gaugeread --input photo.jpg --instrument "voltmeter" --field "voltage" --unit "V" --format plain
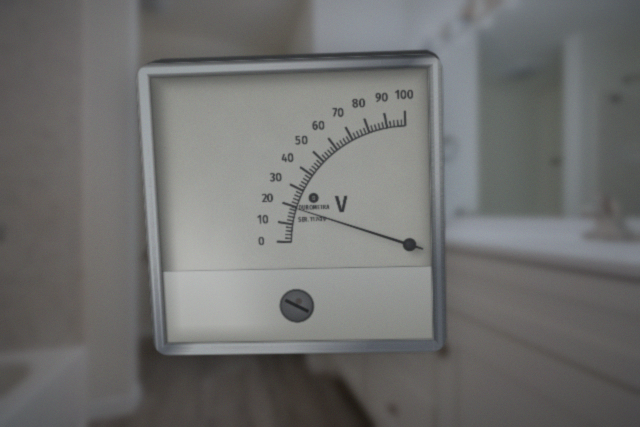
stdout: 20 V
